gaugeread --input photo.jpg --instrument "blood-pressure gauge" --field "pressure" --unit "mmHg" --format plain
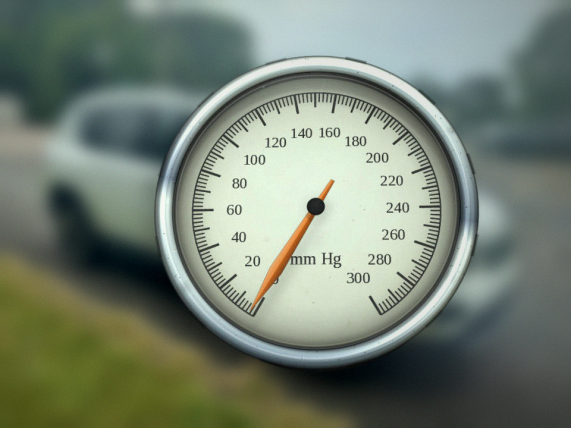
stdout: 2 mmHg
